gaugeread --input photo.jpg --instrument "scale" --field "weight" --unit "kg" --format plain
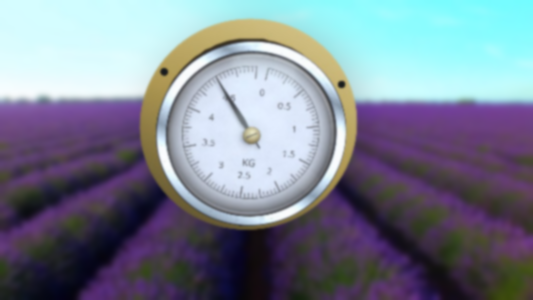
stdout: 4.5 kg
